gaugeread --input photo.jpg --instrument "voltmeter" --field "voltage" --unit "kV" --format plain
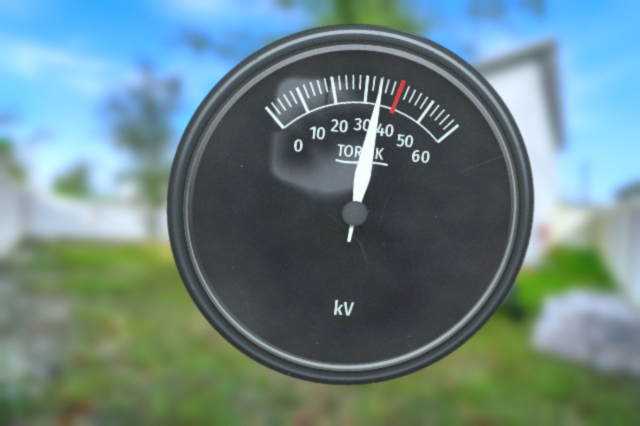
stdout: 34 kV
